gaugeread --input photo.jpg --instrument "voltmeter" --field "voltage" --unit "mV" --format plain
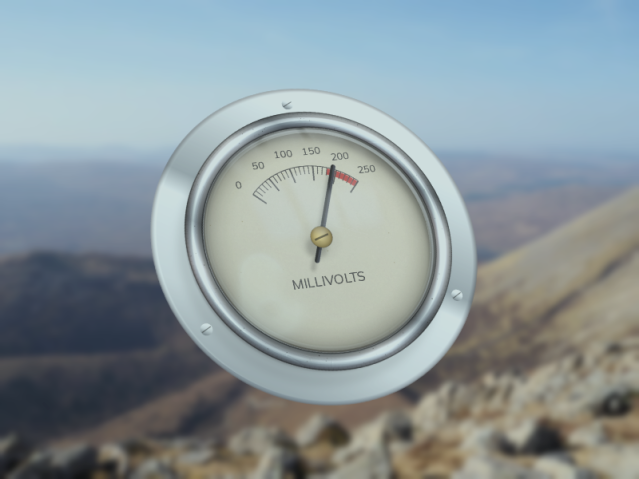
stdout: 190 mV
